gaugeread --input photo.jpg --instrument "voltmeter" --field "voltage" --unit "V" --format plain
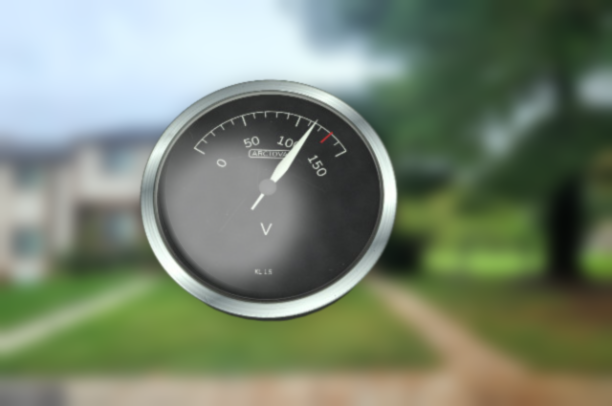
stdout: 115 V
